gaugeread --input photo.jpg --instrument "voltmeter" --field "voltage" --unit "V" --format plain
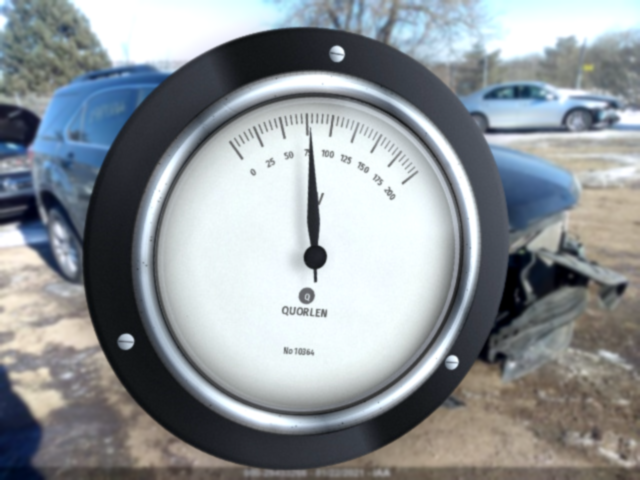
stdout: 75 V
